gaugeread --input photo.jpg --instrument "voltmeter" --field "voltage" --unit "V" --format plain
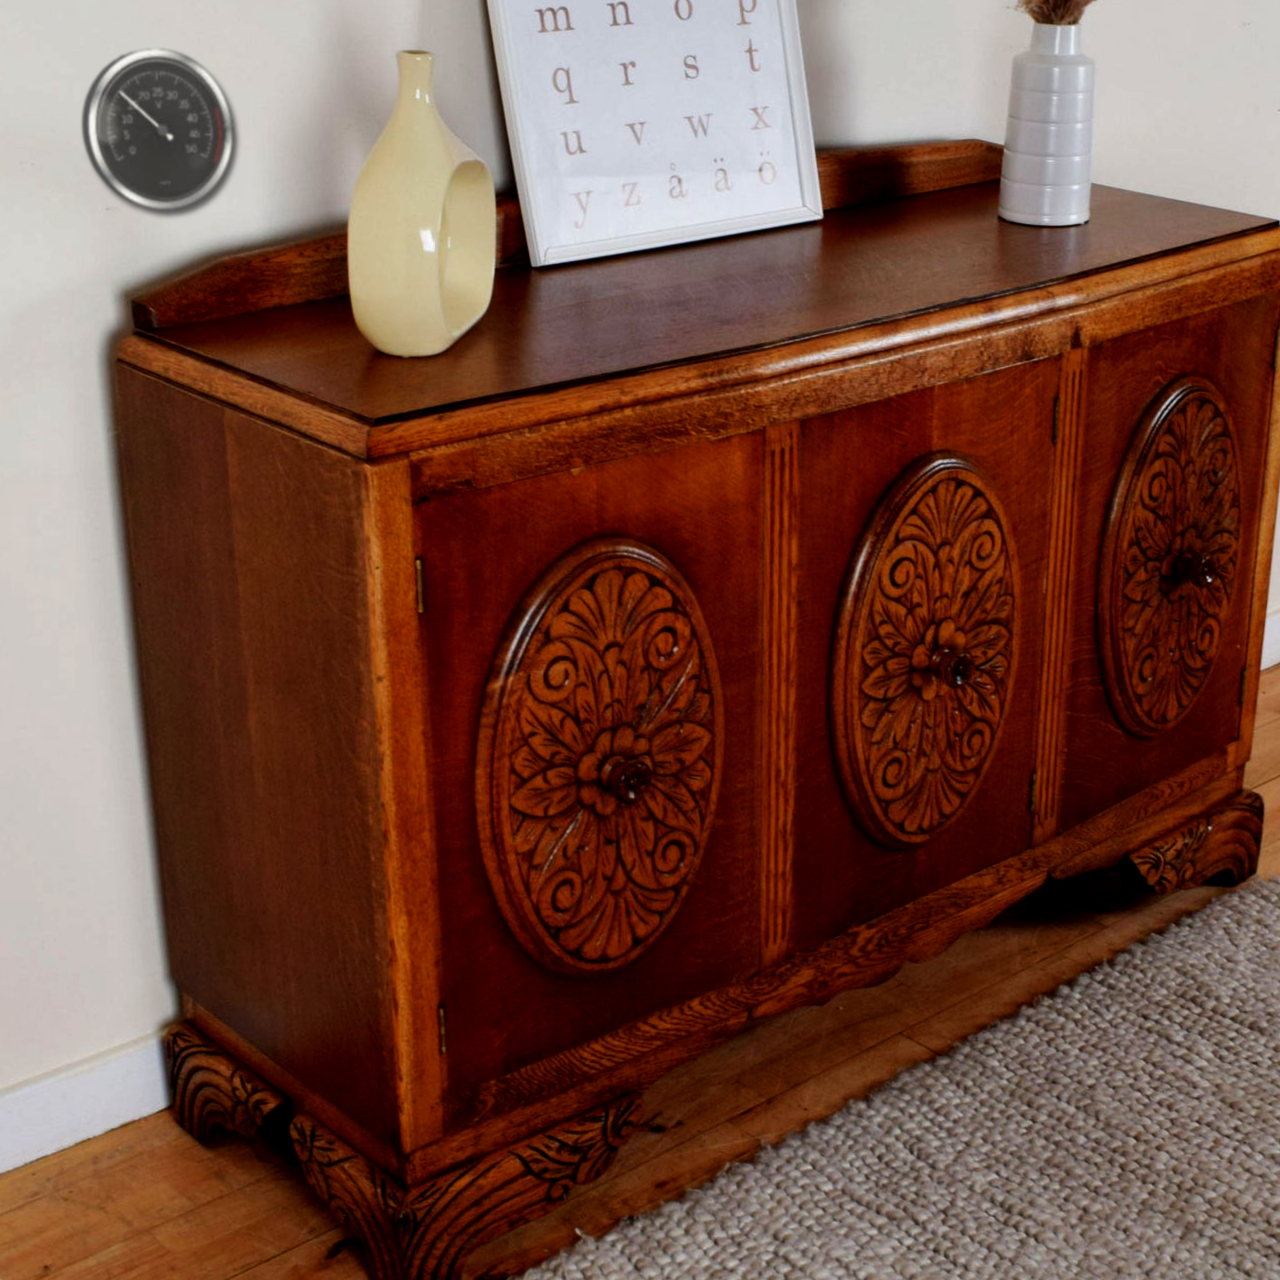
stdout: 15 V
